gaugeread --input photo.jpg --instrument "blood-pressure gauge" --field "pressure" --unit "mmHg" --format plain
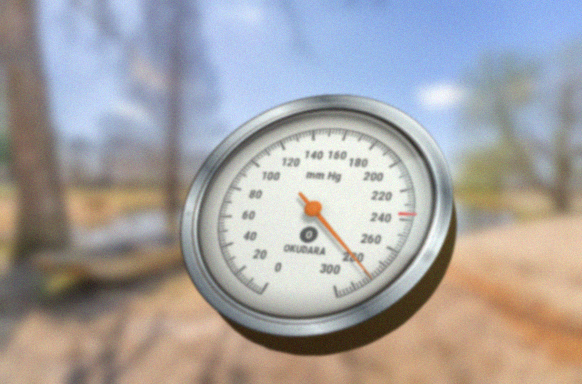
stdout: 280 mmHg
